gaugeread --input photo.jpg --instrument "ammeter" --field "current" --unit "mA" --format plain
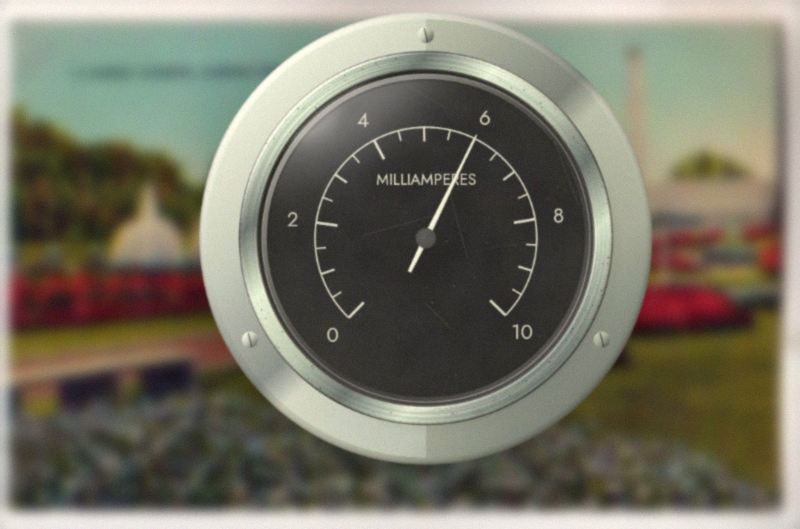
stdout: 6 mA
